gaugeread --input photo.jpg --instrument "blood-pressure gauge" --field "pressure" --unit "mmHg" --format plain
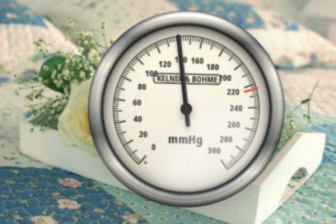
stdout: 140 mmHg
